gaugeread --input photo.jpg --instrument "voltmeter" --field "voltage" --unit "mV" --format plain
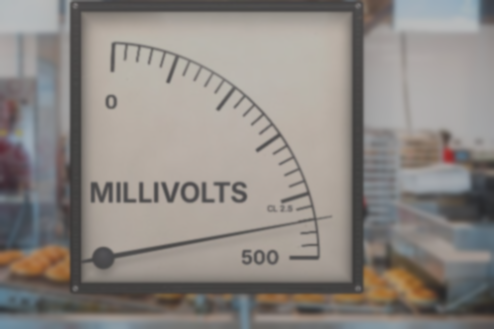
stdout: 440 mV
